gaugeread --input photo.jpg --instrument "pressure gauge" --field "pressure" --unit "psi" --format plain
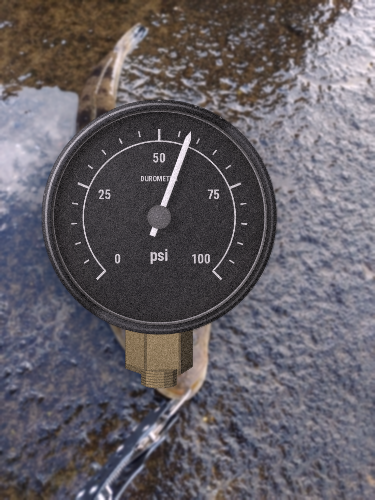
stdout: 57.5 psi
